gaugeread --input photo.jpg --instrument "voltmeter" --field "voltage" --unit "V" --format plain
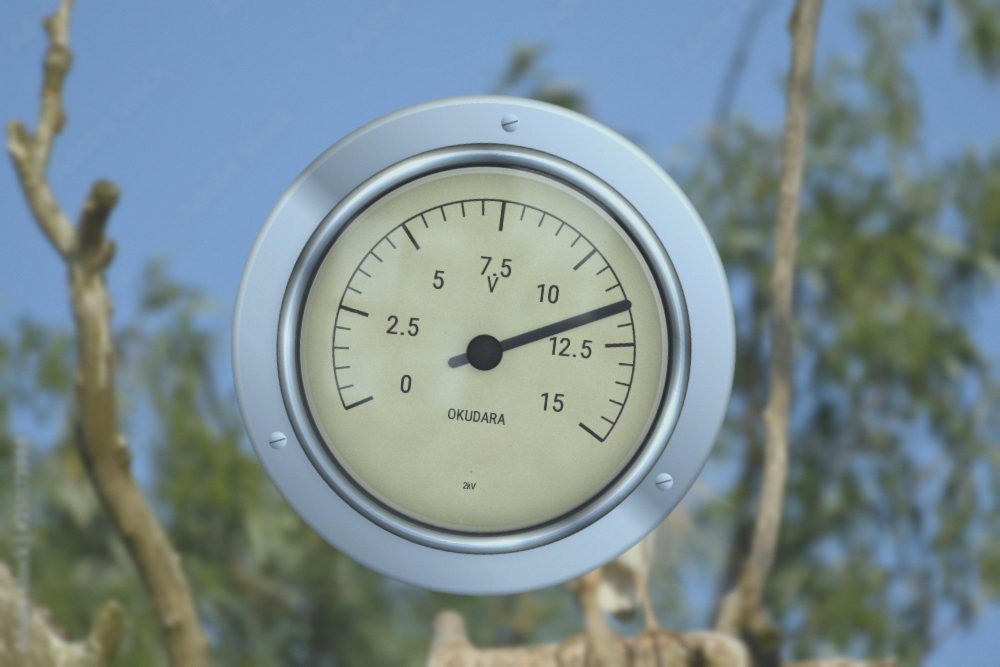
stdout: 11.5 V
